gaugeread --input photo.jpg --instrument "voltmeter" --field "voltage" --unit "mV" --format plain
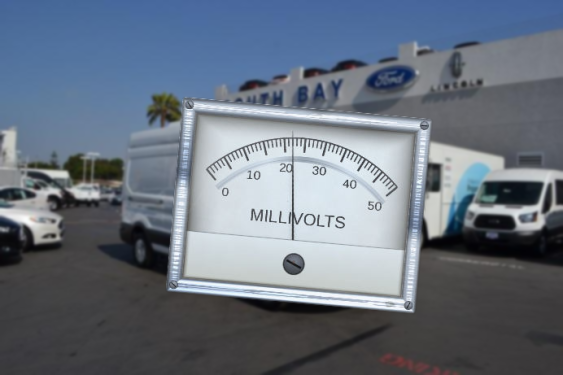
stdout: 22 mV
